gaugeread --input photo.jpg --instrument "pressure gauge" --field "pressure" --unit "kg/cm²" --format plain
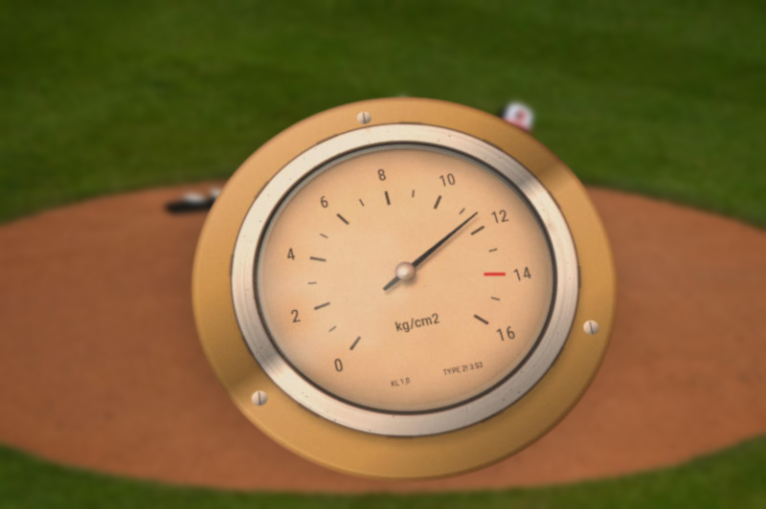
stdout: 11.5 kg/cm²
